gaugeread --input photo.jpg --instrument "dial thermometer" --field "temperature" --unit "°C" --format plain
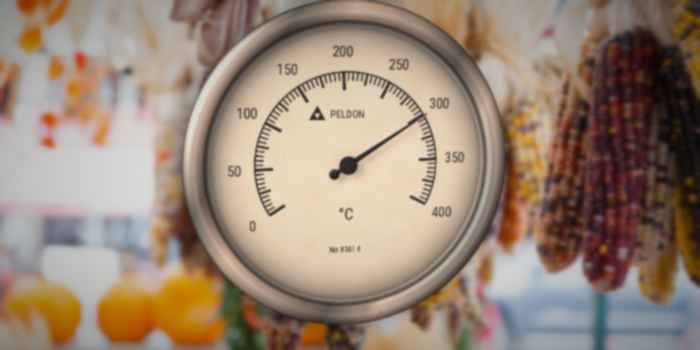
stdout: 300 °C
